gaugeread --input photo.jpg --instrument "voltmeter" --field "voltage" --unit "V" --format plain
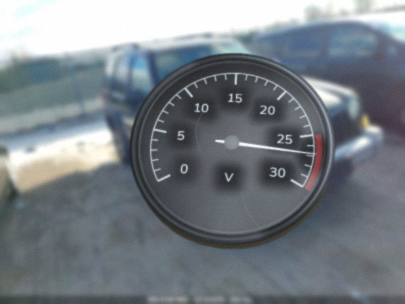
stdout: 27 V
